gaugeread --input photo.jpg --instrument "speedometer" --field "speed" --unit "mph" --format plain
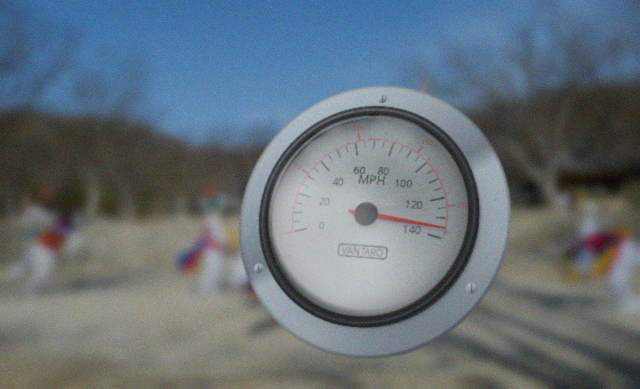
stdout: 135 mph
